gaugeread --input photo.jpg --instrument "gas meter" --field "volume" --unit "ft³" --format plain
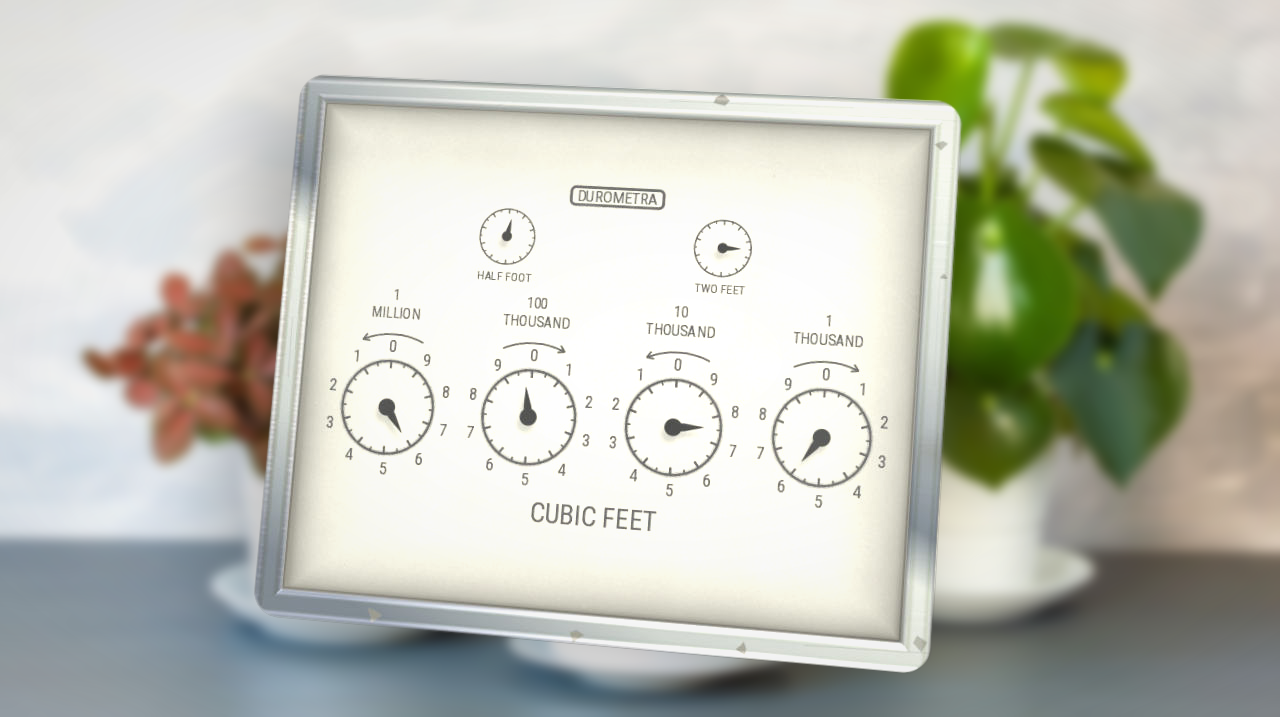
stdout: 597600 ft³
